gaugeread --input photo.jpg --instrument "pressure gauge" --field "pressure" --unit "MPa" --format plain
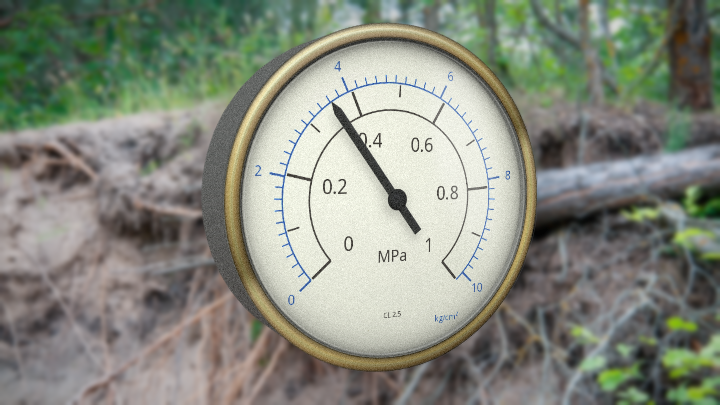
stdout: 0.35 MPa
